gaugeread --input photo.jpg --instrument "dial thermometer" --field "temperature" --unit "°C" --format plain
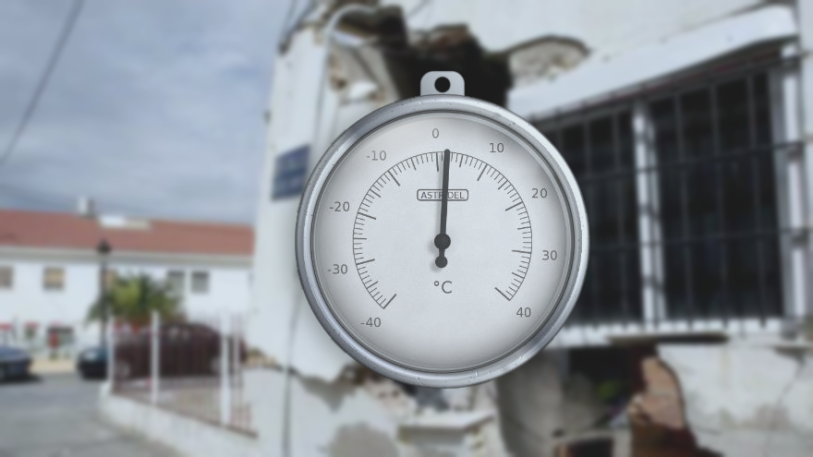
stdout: 2 °C
